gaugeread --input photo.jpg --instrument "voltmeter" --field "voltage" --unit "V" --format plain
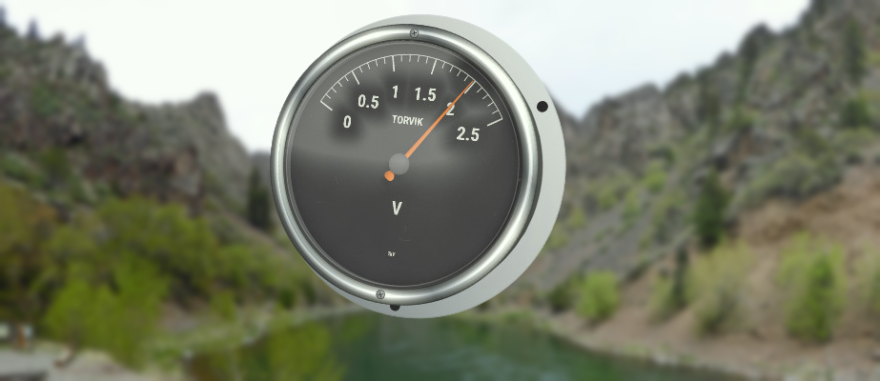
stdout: 2 V
